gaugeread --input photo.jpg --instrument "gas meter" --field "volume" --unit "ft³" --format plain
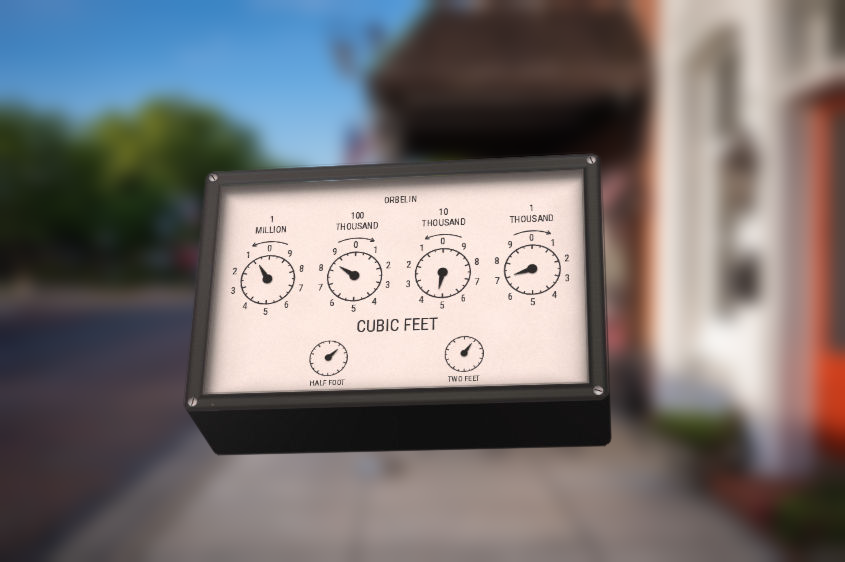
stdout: 84700 ft³
